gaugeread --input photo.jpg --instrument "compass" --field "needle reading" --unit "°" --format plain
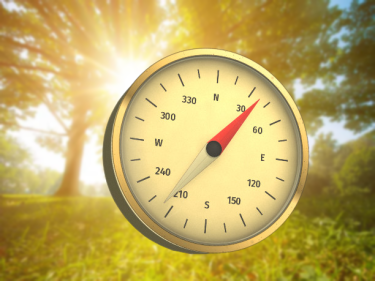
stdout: 37.5 °
